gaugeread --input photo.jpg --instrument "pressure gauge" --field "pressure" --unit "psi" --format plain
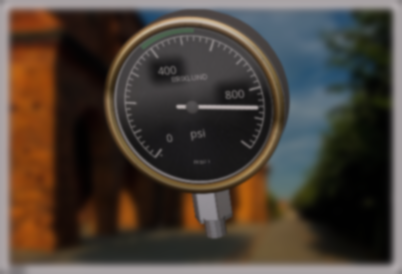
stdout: 860 psi
